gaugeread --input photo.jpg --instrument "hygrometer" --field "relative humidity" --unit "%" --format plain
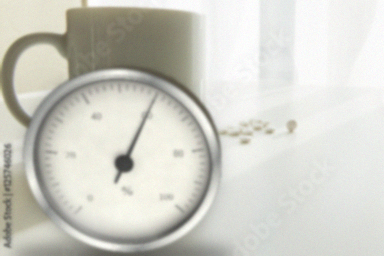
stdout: 60 %
